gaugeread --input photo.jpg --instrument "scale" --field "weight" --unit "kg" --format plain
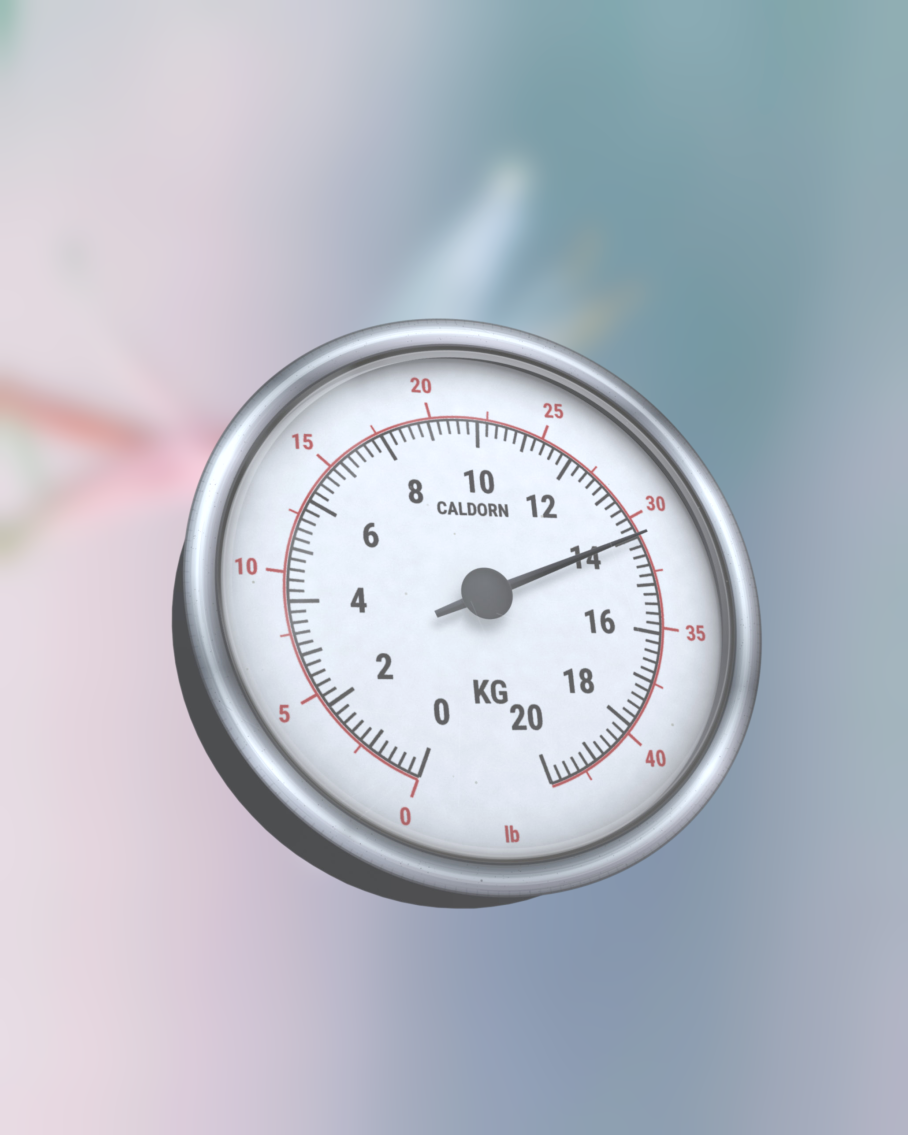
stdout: 14 kg
